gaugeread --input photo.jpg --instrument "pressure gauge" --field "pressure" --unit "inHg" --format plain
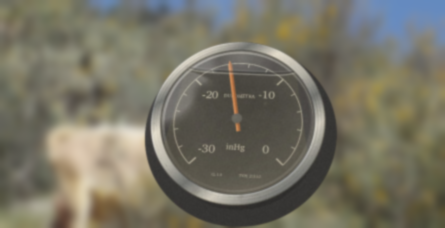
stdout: -16 inHg
